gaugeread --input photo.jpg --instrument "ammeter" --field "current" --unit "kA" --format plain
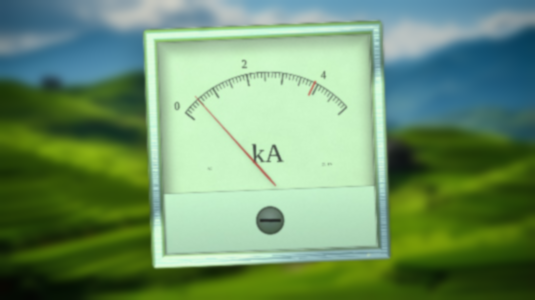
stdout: 0.5 kA
